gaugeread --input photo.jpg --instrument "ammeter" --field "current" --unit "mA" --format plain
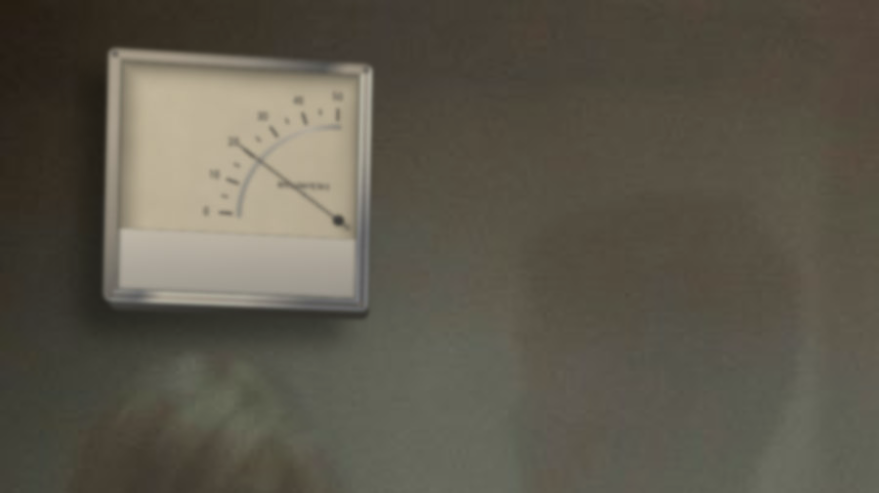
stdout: 20 mA
